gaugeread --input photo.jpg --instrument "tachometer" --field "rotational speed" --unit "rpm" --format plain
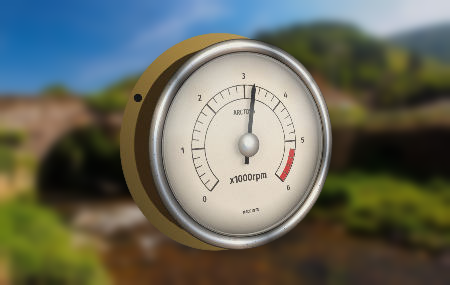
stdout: 3200 rpm
